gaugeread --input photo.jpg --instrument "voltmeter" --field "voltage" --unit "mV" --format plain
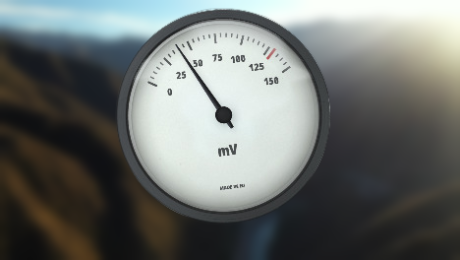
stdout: 40 mV
